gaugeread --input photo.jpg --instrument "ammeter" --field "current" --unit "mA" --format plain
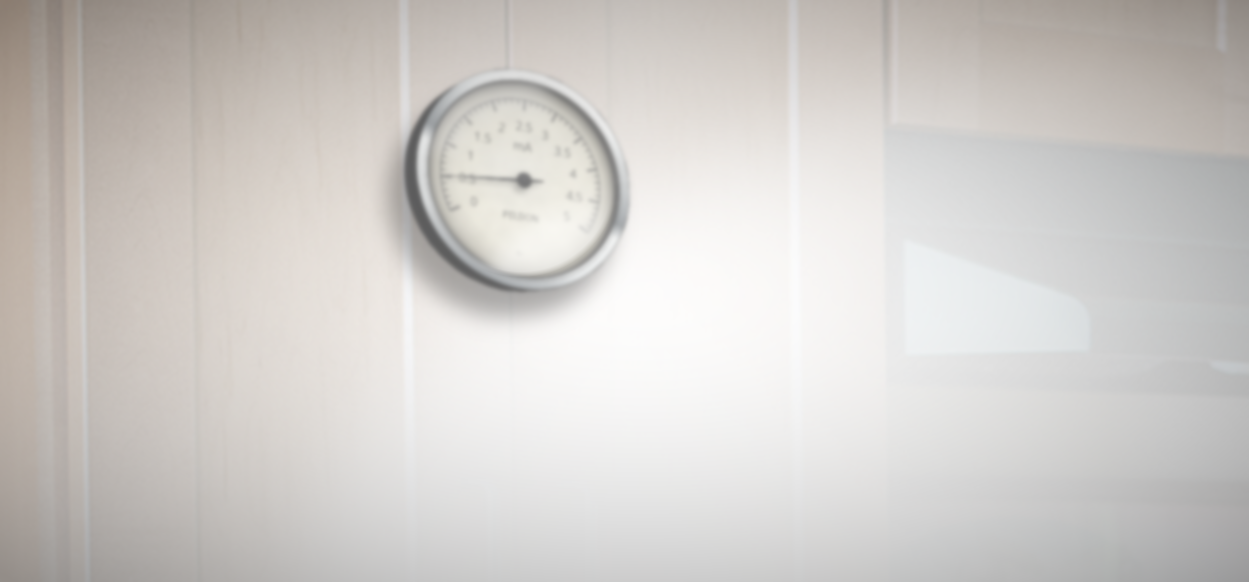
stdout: 0.5 mA
